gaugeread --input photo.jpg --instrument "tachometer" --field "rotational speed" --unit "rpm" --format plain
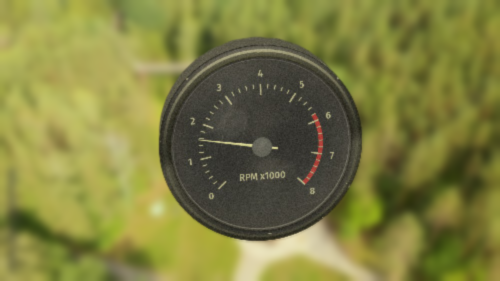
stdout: 1600 rpm
